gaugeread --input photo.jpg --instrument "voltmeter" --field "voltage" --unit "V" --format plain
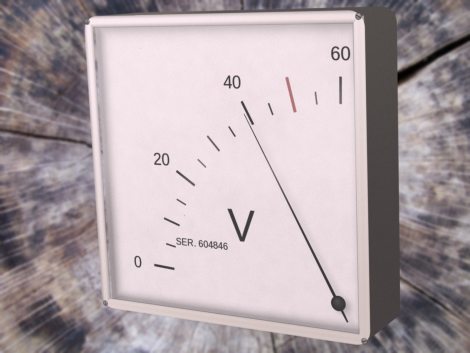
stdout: 40 V
